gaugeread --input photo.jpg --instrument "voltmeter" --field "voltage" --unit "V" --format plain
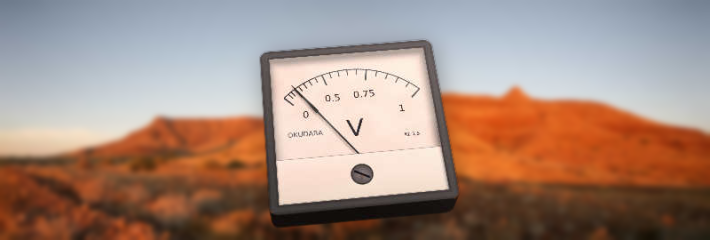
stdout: 0.25 V
